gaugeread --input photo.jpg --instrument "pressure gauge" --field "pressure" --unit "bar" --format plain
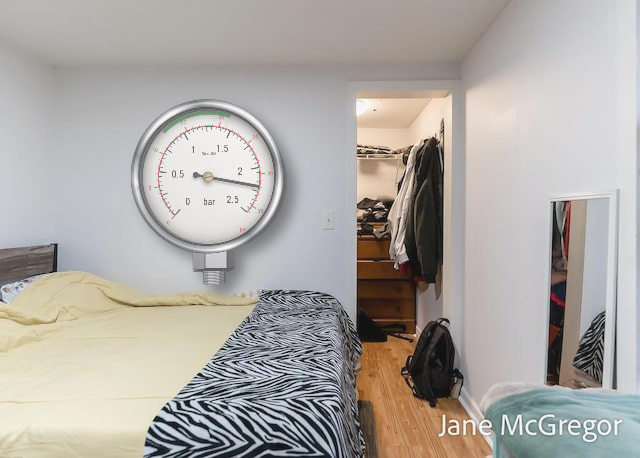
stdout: 2.2 bar
